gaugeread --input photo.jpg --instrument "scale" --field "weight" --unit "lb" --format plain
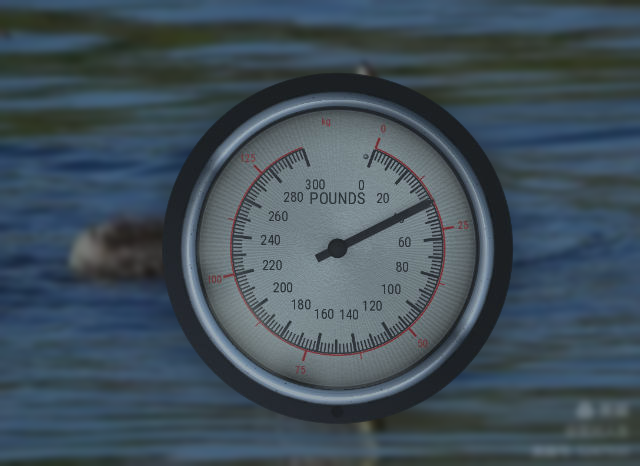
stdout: 40 lb
